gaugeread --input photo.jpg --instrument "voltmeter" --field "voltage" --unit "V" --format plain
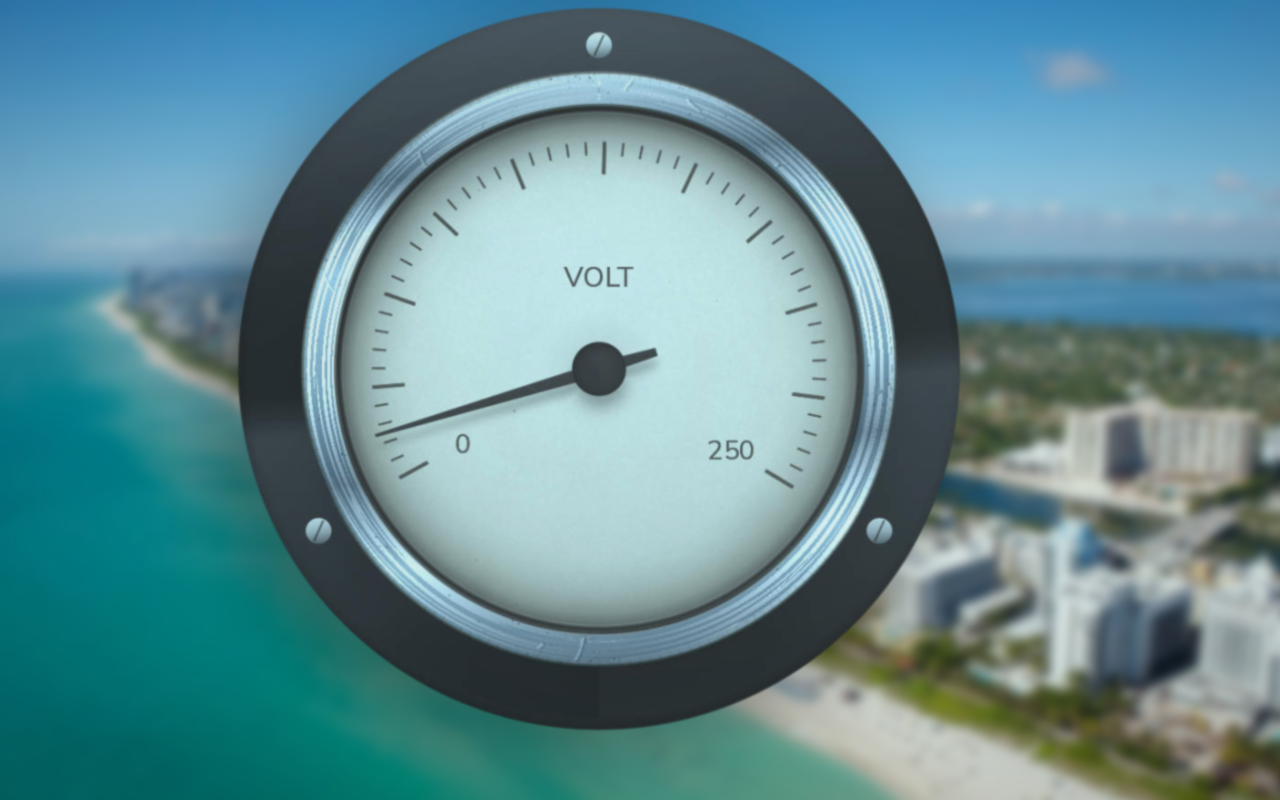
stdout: 12.5 V
